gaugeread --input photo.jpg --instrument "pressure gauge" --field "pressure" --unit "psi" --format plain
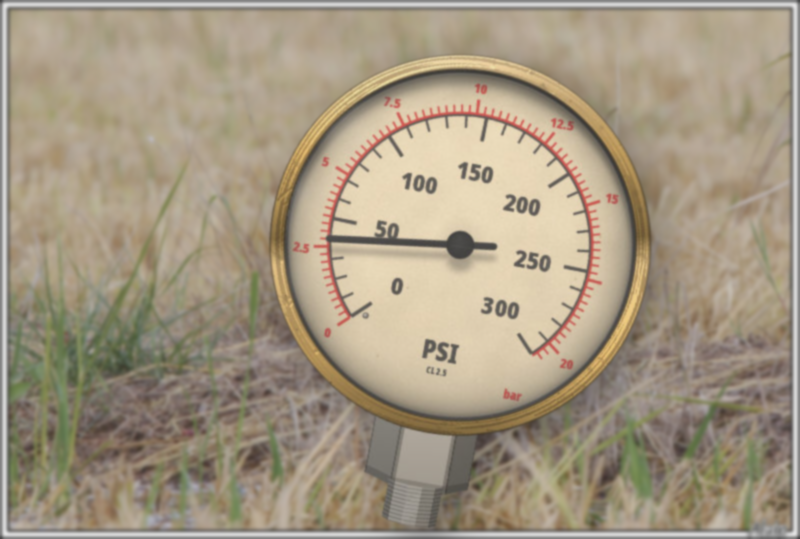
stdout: 40 psi
